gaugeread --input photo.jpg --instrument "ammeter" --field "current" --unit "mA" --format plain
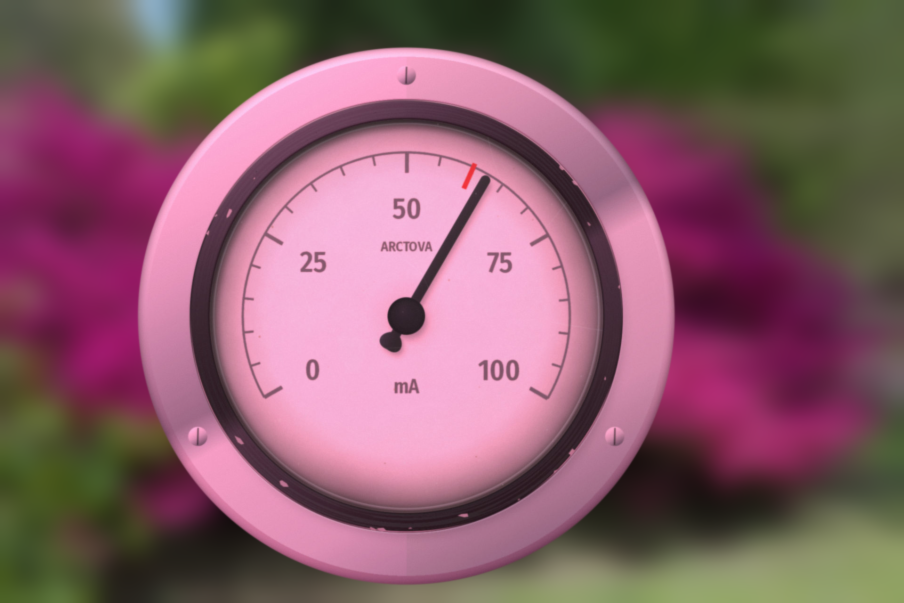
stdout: 62.5 mA
